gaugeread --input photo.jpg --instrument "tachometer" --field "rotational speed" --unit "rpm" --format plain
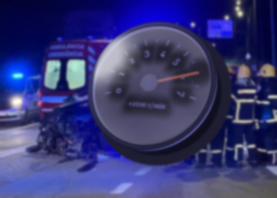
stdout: 6000 rpm
